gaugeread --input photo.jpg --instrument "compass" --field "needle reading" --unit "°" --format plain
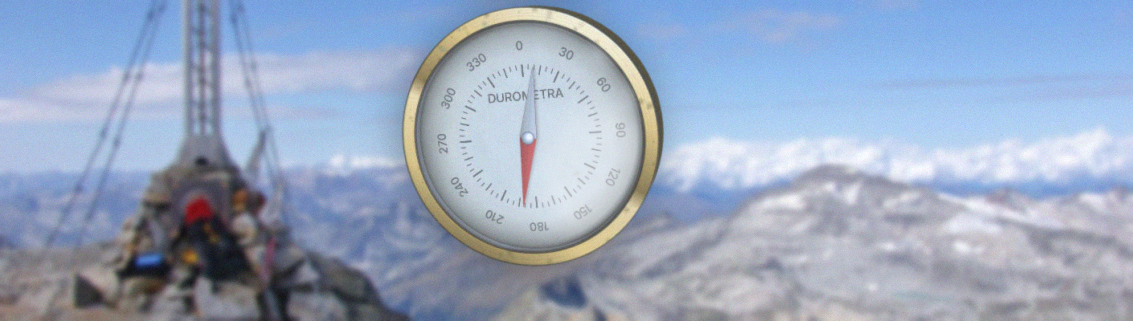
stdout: 190 °
